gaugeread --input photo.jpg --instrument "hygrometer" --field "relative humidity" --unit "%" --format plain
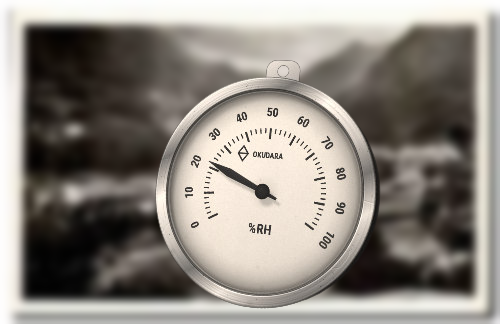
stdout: 22 %
